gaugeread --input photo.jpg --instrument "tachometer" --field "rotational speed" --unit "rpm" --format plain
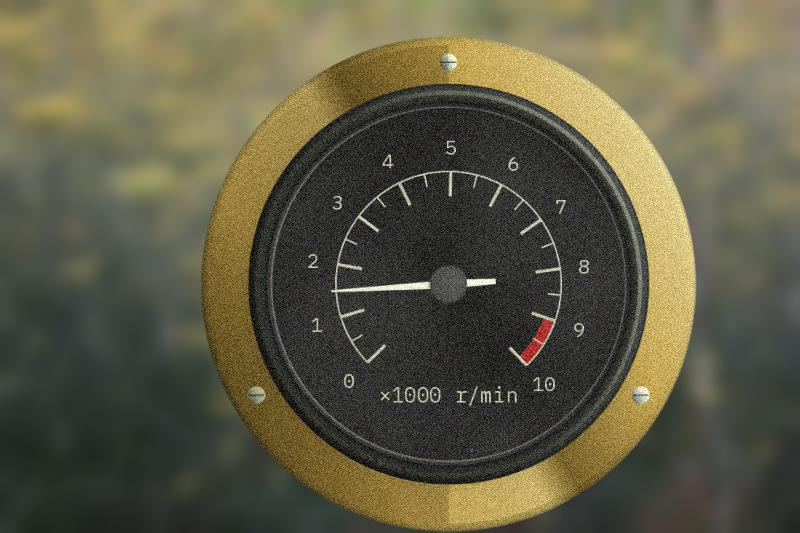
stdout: 1500 rpm
